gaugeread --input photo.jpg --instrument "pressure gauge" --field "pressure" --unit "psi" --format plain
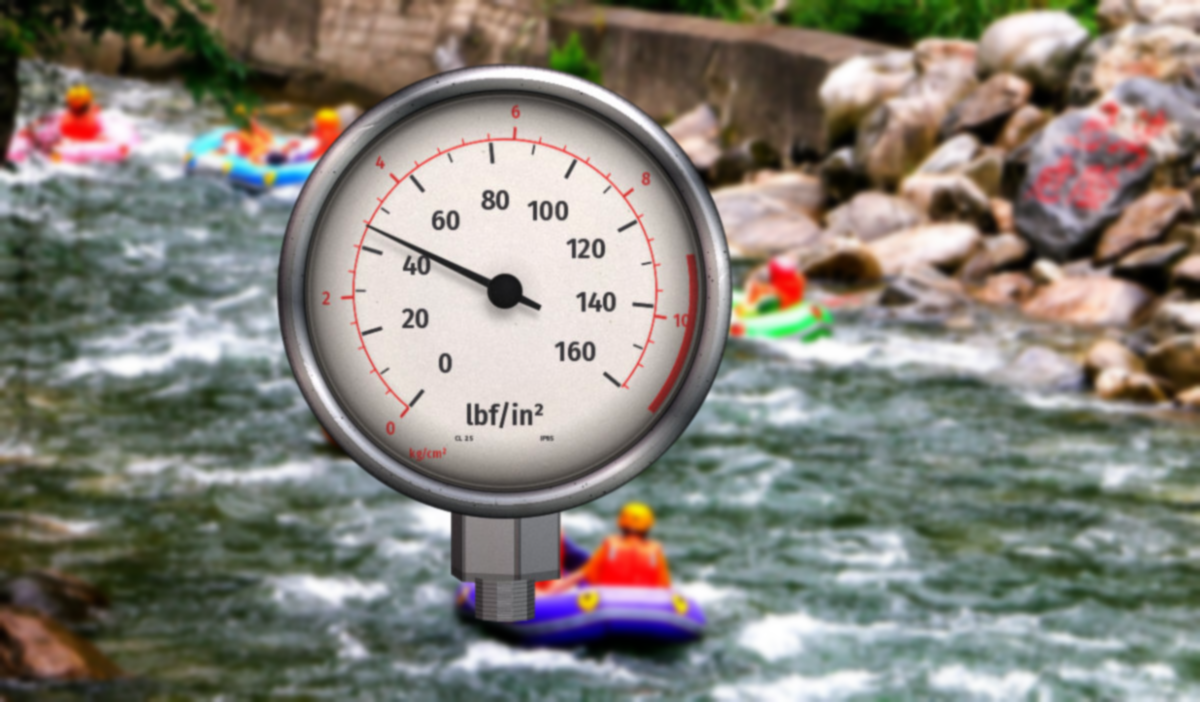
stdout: 45 psi
